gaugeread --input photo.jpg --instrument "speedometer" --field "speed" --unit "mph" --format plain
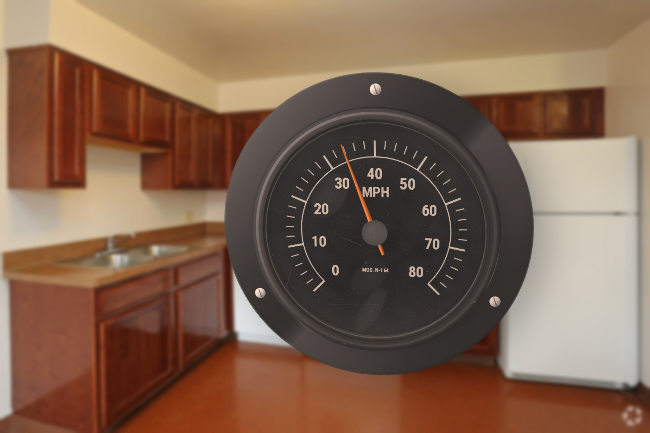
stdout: 34 mph
